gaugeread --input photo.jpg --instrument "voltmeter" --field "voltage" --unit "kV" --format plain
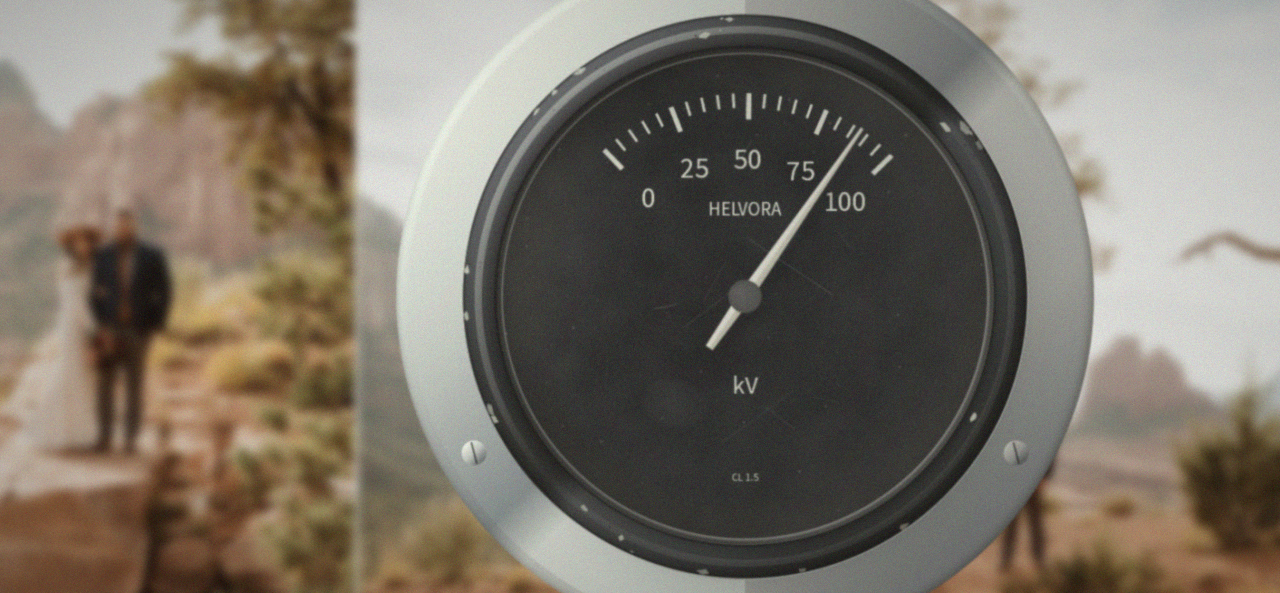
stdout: 87.5 kV
